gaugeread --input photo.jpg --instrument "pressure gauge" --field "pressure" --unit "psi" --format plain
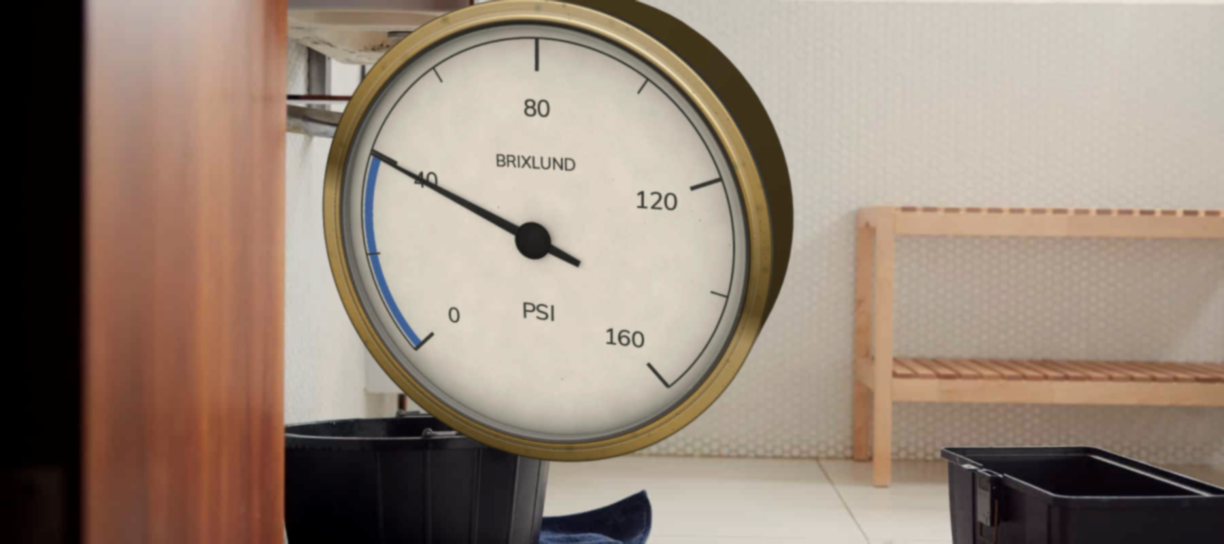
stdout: 40 psi
